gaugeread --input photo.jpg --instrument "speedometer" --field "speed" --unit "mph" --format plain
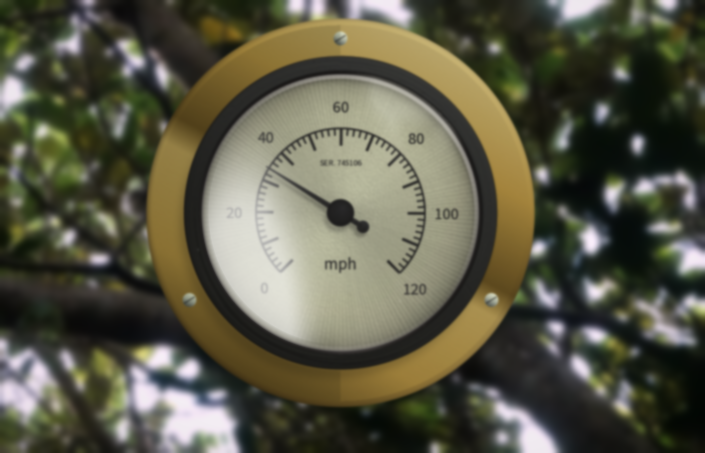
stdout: 34 mph
